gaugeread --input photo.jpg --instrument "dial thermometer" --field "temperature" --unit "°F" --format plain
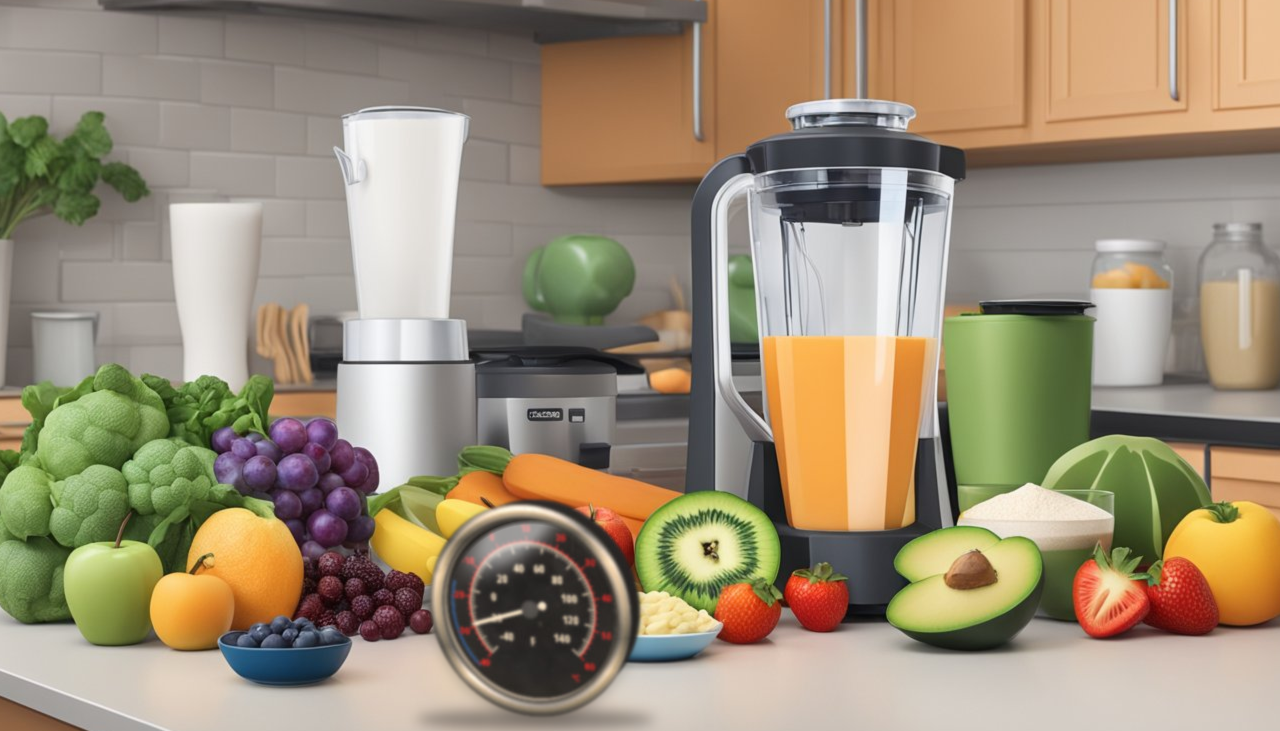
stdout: -20 °F
